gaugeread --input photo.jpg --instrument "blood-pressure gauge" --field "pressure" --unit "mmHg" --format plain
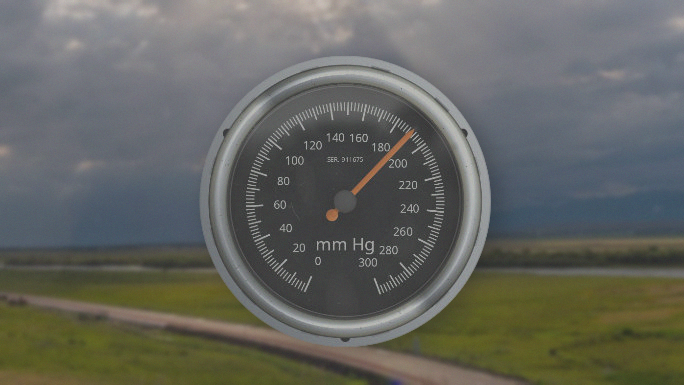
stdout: 190 mmHg
